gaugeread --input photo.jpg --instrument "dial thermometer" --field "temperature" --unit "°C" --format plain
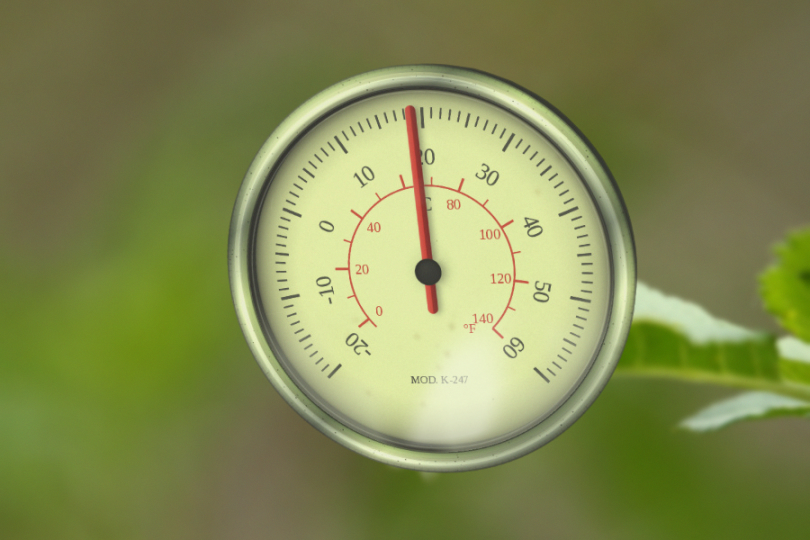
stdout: 19 °C
